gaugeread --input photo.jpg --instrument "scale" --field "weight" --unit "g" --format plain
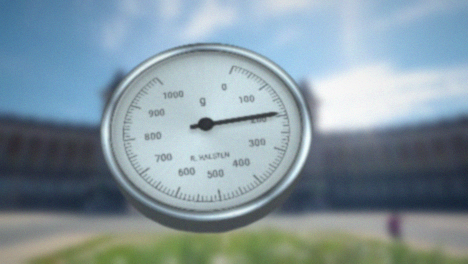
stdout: 200 g
